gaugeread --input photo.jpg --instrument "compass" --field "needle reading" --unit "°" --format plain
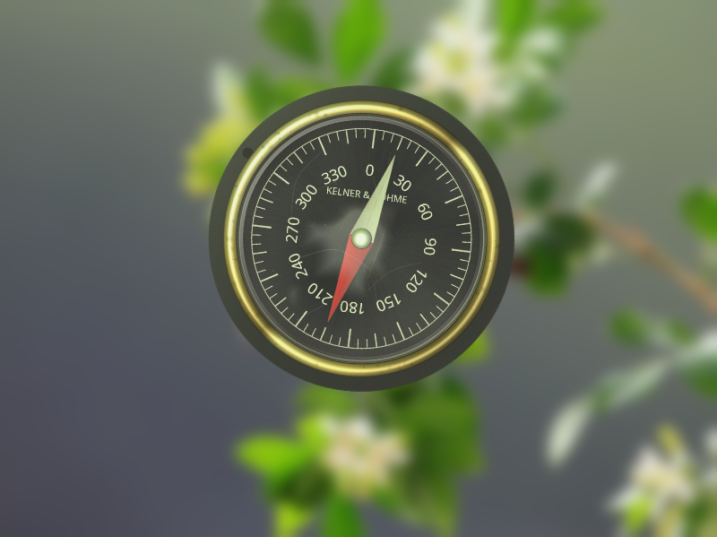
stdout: 195 °
